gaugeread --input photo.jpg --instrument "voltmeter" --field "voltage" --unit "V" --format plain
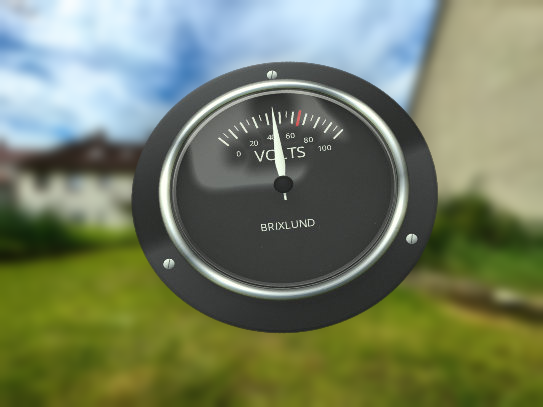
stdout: 45 V
